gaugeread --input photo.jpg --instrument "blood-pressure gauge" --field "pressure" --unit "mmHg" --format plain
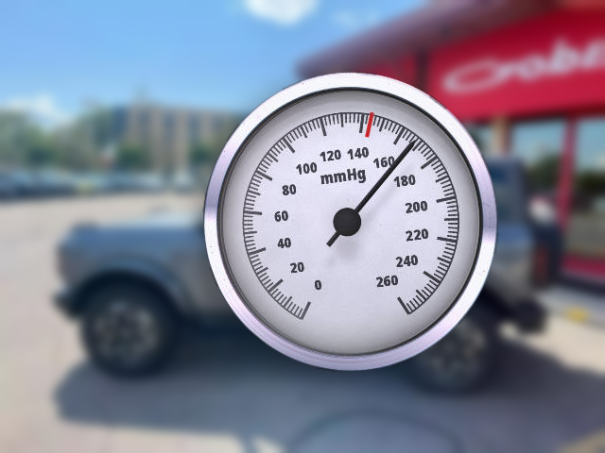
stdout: 168 mmHg
